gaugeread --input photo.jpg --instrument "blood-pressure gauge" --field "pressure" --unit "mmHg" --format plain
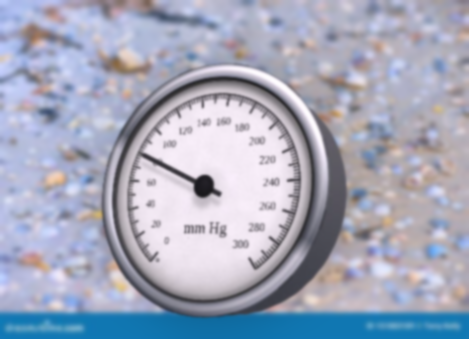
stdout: 80 mmHg
